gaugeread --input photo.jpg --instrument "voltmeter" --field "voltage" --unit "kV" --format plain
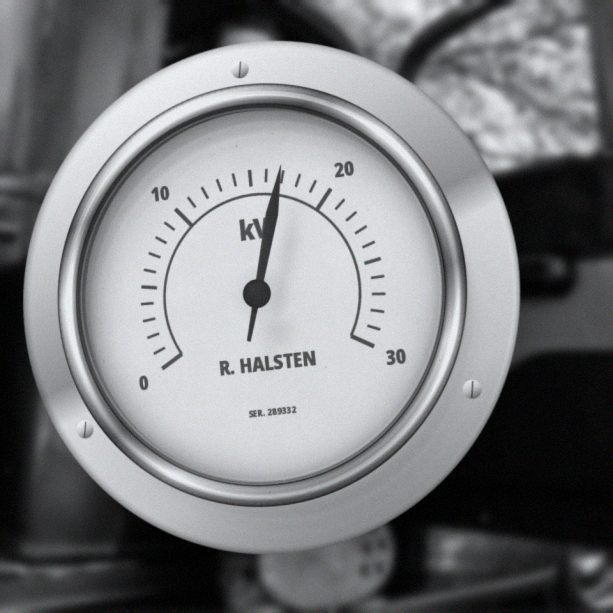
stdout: 17 kV
